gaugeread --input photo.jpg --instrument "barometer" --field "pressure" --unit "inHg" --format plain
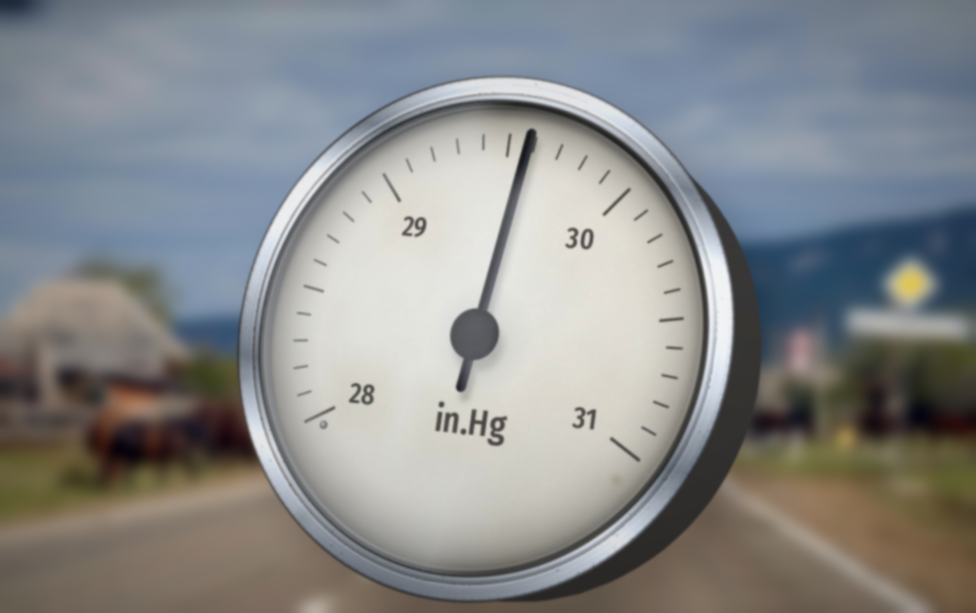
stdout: 29.6 inHg
